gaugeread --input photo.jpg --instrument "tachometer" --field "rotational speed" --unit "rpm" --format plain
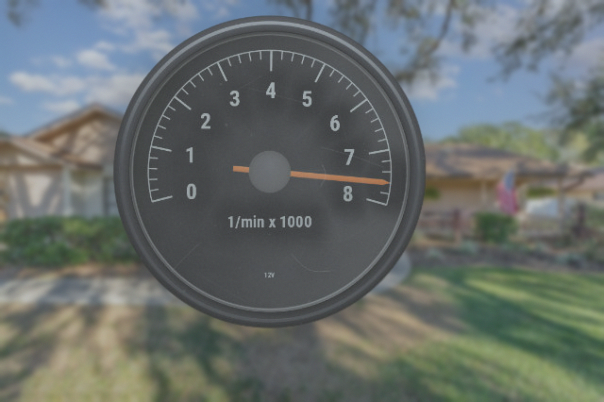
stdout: 7600 rpm
